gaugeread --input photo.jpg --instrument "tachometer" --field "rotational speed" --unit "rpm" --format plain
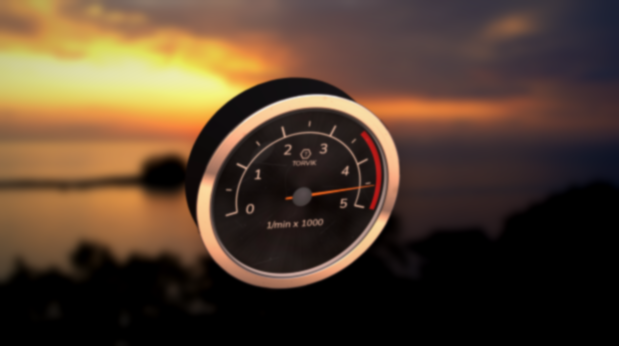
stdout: 4500 rpm
